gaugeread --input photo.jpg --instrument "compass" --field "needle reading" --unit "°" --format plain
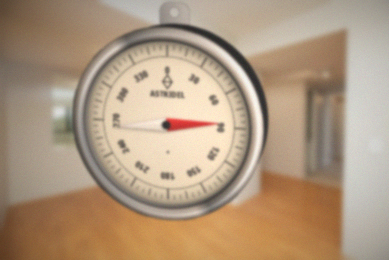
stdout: 85 °
